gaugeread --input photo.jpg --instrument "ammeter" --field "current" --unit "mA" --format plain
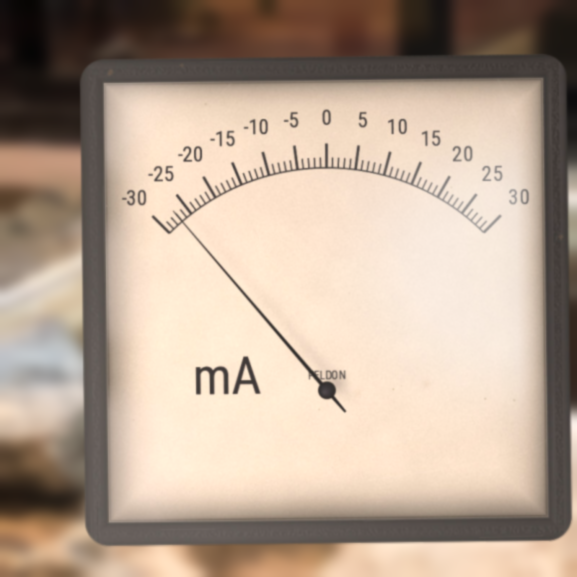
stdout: -27 mA
